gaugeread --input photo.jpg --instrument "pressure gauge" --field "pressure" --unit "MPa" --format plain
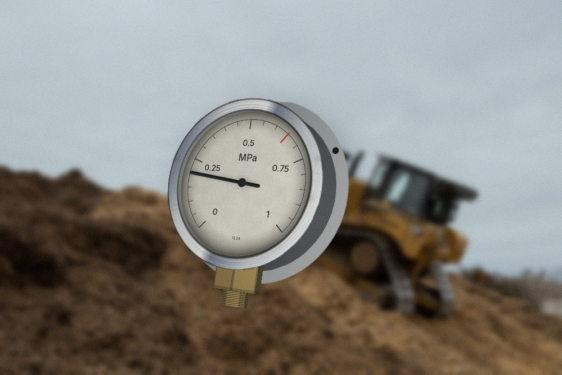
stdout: 0.2 MPa
